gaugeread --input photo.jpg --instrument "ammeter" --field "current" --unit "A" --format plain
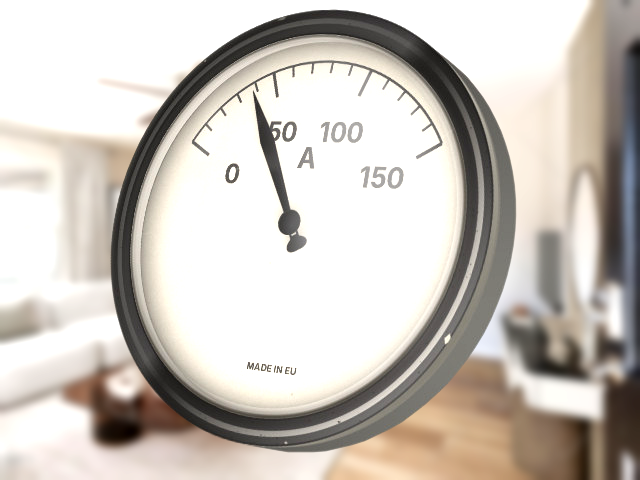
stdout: 40 A
